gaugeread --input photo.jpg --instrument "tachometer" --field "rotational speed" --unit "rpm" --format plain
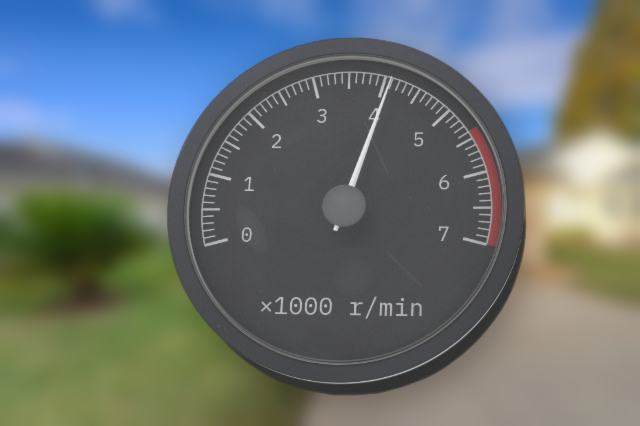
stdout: 4100 rpm
